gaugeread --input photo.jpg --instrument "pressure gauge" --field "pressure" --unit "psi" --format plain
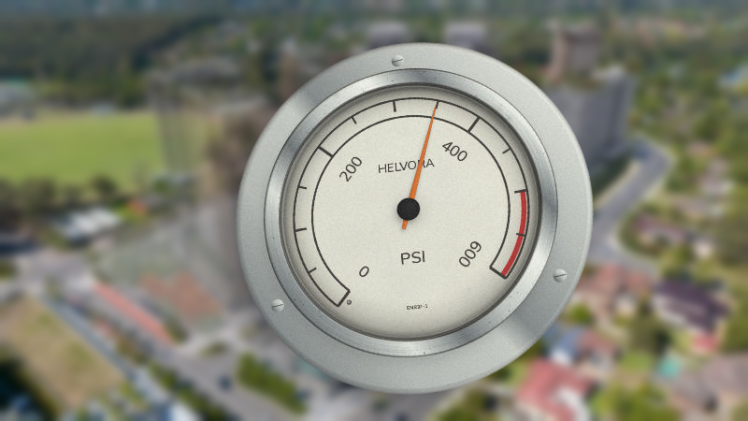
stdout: 350 psi
